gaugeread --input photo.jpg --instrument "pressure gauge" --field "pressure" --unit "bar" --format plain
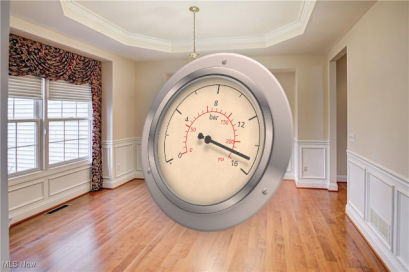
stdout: 15 bar
